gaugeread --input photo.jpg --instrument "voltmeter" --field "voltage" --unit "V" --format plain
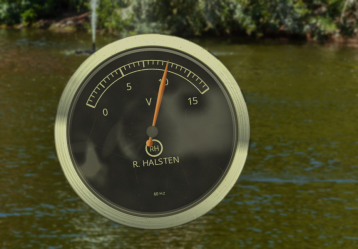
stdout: 10 V
